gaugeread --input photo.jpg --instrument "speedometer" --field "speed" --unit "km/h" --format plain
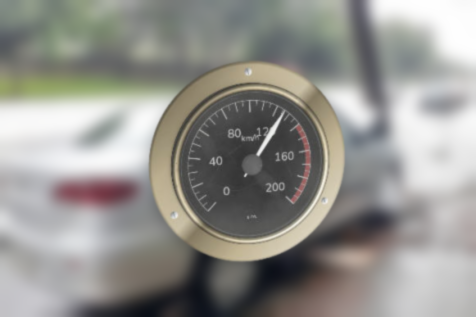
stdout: 125 km/h
